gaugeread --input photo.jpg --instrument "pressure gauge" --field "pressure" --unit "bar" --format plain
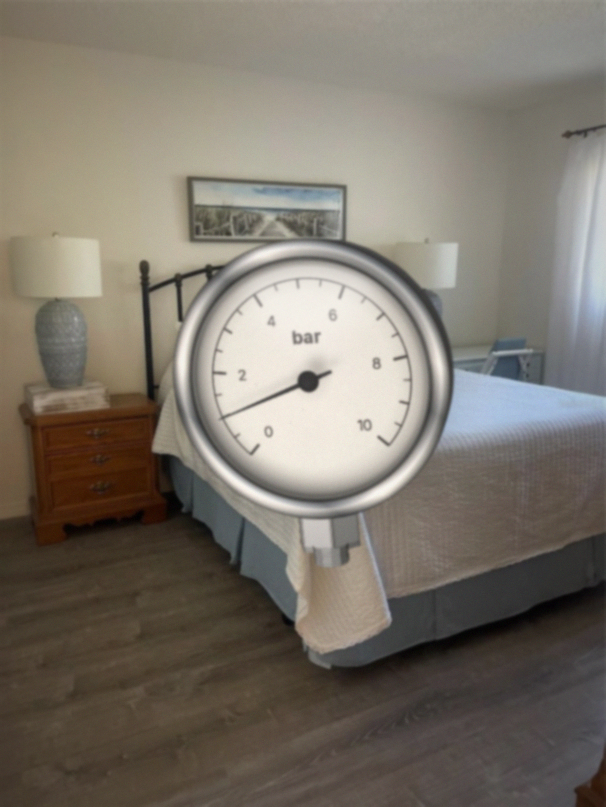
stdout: 1 bar
